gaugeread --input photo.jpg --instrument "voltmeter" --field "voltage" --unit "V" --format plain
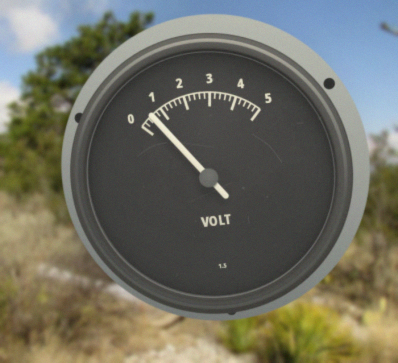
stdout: 0.6 V
